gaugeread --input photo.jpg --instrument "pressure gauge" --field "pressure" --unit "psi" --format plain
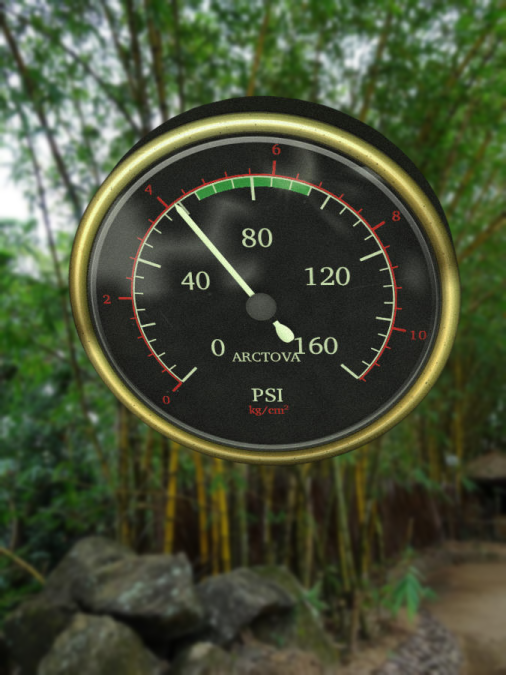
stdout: 60 psi
